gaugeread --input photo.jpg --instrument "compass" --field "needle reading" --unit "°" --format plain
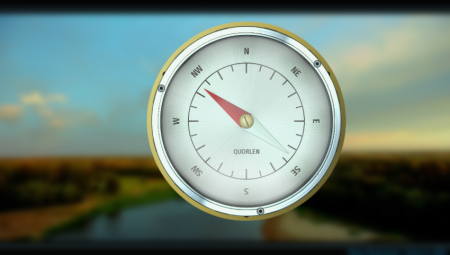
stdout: 307.5 °
